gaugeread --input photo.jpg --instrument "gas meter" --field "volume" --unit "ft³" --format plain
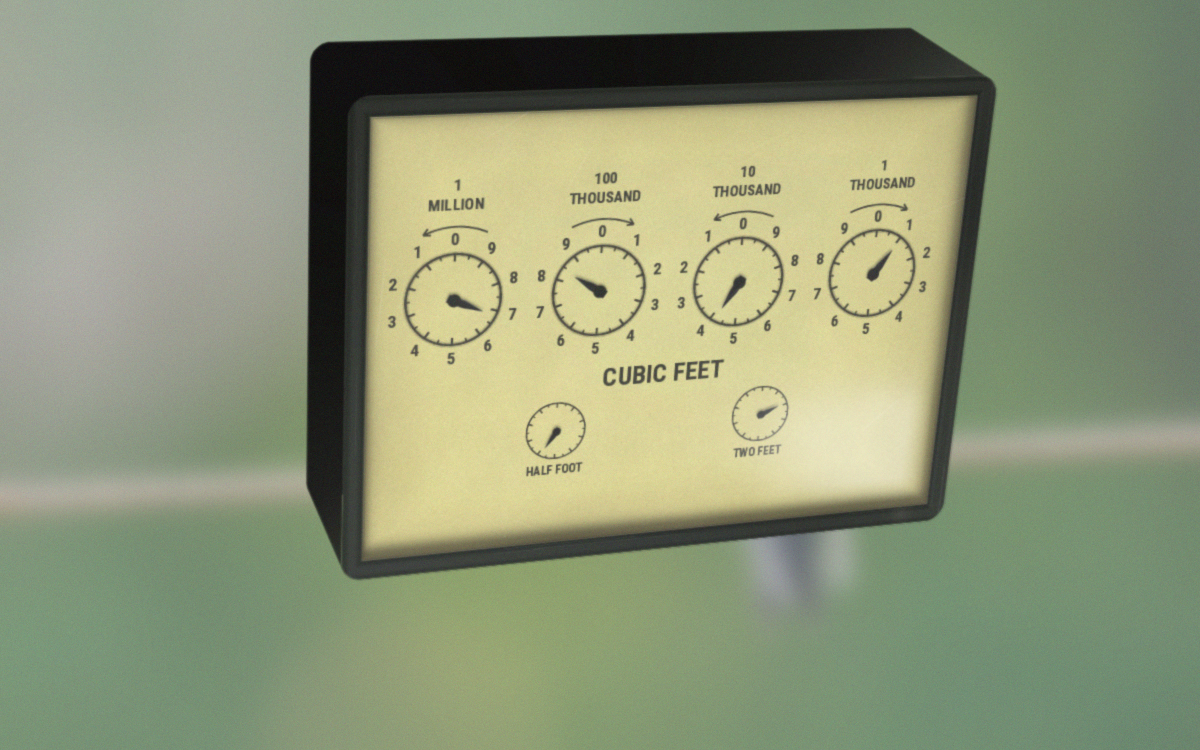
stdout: 684100 ft³
